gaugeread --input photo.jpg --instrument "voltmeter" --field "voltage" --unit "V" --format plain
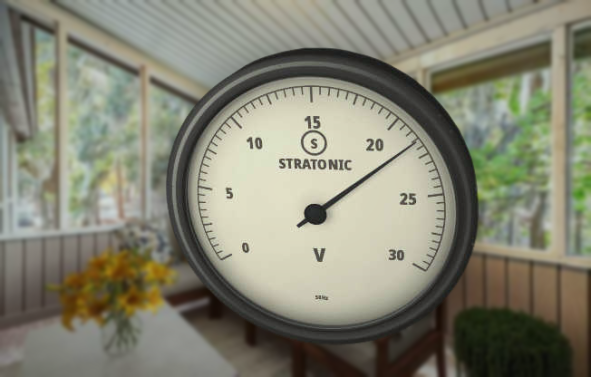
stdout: 21.5 V
